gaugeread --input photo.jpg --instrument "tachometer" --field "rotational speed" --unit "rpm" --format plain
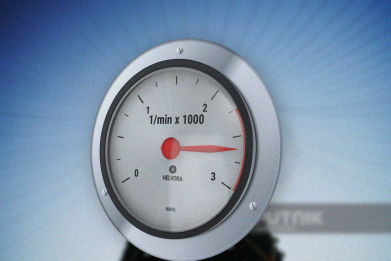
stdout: 2625 rpm
